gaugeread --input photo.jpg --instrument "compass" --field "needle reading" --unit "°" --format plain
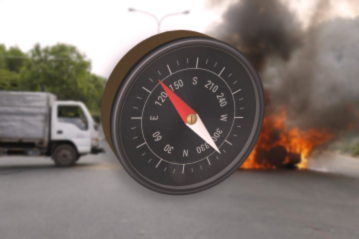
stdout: 135 °
